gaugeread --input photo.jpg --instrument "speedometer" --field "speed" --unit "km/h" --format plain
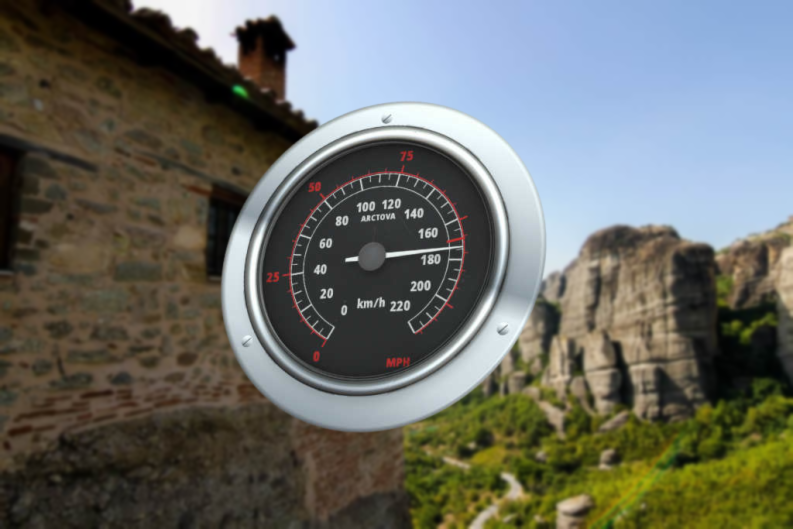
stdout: 175 km/h
